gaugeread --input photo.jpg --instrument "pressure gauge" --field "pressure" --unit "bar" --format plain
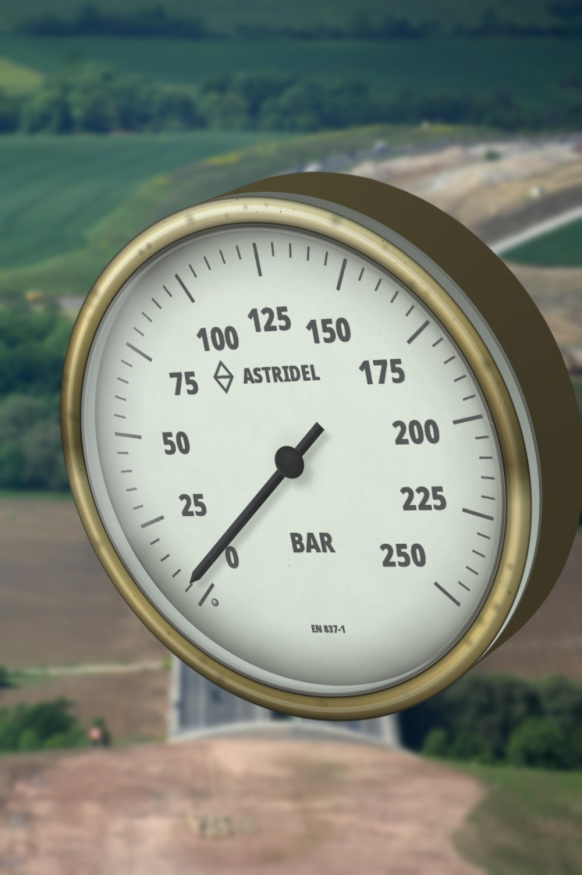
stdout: 5 bar
